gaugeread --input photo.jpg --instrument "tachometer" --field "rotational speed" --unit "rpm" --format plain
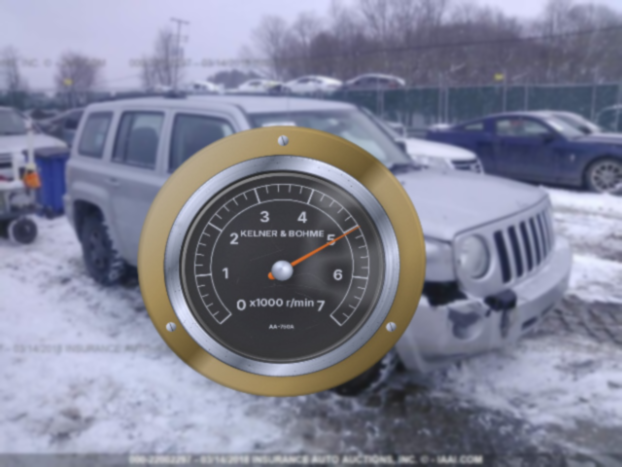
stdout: 5000 rpm
